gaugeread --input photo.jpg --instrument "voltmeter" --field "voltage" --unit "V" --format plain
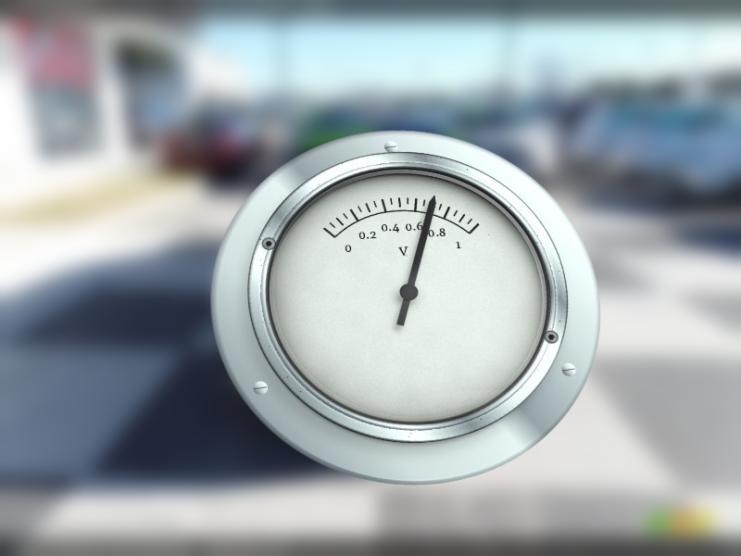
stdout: 0.7 V
